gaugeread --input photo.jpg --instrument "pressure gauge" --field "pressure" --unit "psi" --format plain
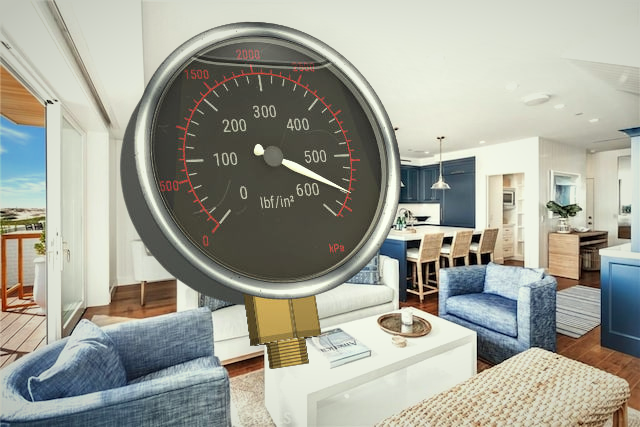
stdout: 560 psi
